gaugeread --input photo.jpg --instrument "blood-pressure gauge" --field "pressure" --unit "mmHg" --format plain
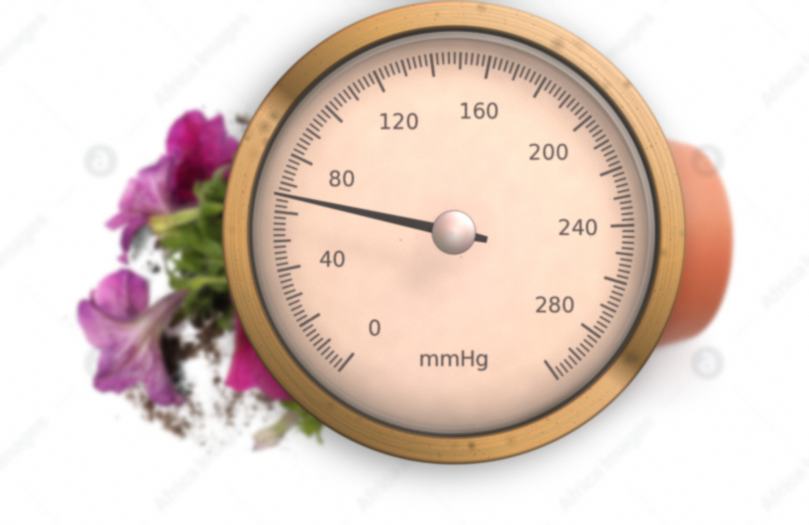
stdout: 66 mmHg
